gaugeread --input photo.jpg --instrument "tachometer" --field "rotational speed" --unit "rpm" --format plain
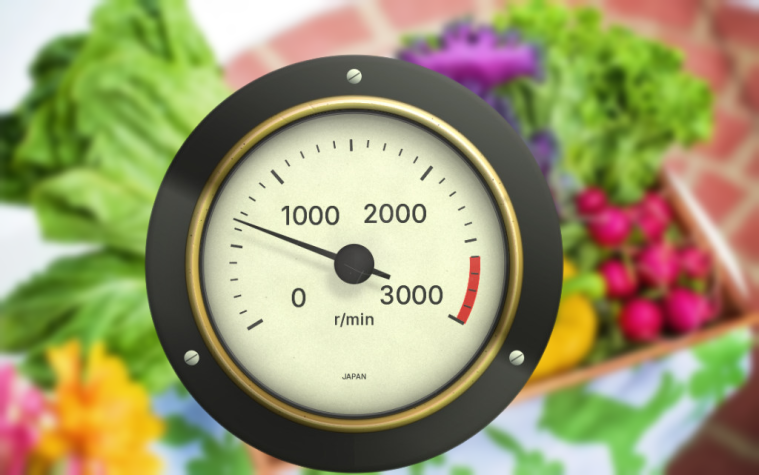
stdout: 650 rpm
